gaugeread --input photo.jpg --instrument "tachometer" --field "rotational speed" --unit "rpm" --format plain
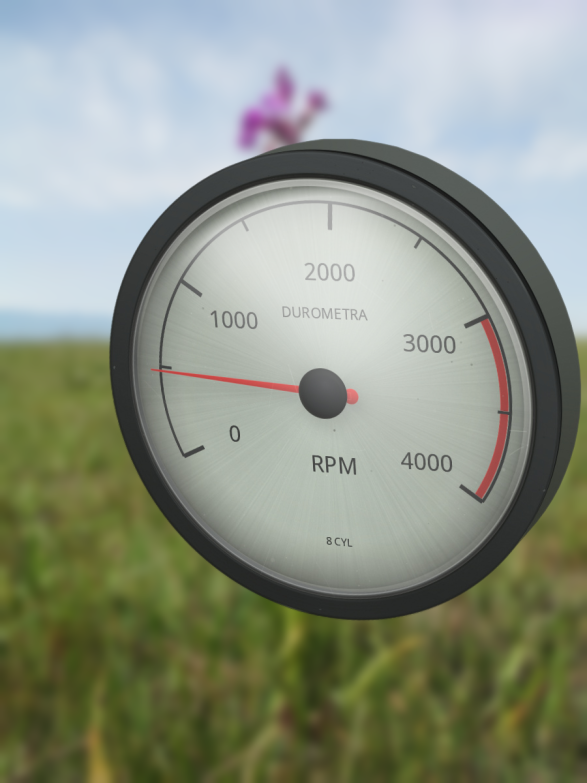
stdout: 500 rpm
